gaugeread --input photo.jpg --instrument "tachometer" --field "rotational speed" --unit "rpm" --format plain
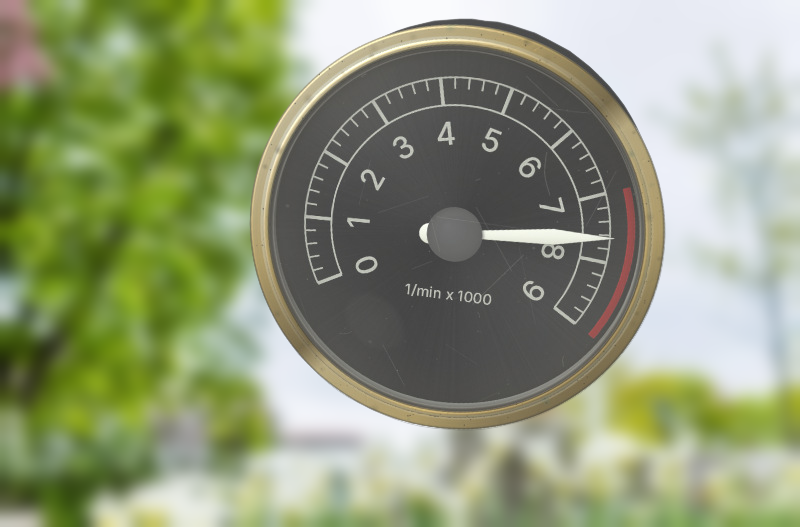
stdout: 7600 rpm
